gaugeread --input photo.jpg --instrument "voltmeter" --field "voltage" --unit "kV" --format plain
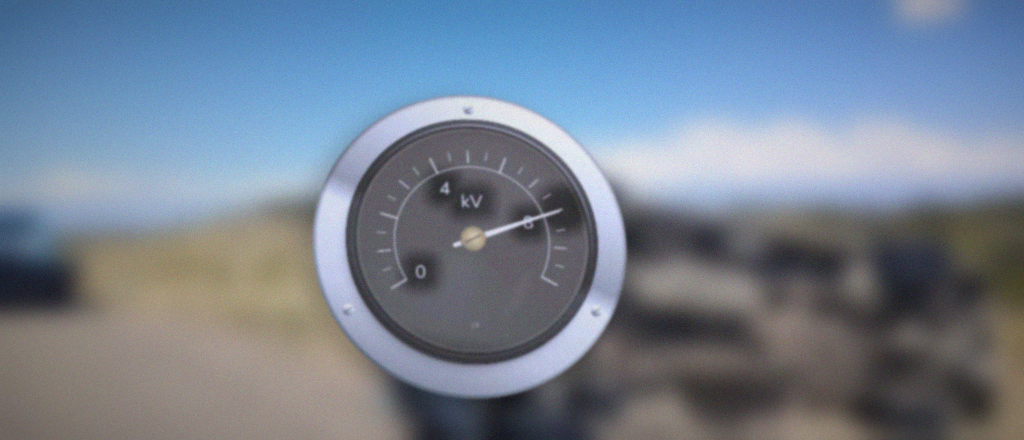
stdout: 8 kV
